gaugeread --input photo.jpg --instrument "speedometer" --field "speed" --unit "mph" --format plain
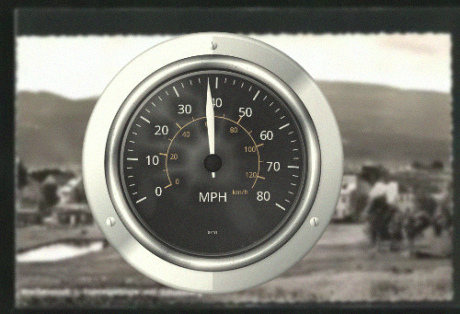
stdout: 38 mph
